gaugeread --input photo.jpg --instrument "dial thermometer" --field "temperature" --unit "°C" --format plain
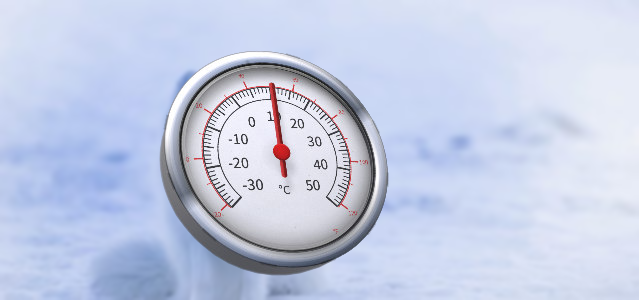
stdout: 10 °C
